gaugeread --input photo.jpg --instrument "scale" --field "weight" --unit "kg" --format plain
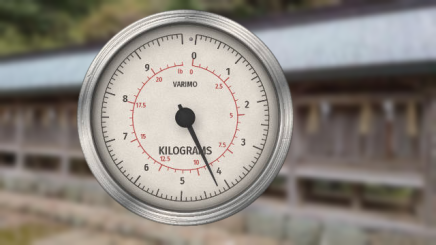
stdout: 4.2 kg
